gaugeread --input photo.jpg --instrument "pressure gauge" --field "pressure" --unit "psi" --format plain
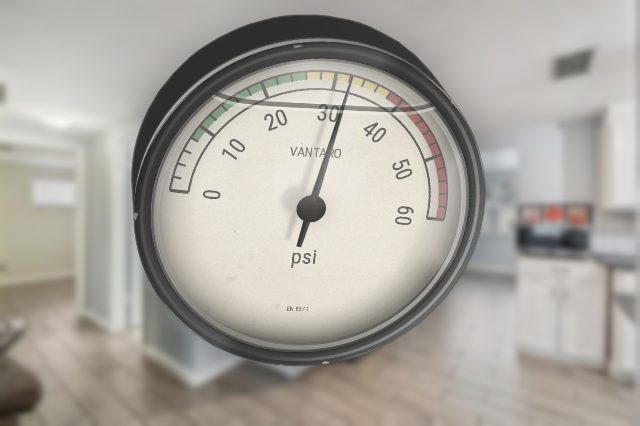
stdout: 32 psi
